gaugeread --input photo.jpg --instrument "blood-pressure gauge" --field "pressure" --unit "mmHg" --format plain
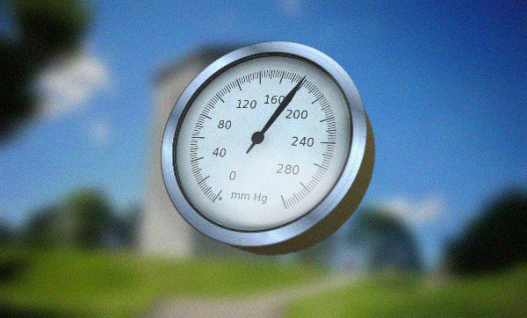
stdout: 180 mmHg
